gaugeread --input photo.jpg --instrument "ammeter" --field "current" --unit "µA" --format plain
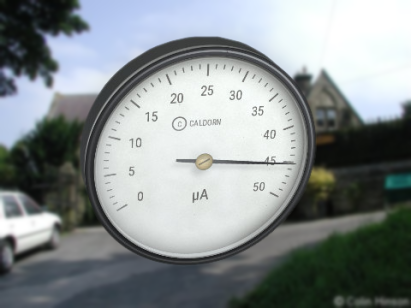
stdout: 45 µA
